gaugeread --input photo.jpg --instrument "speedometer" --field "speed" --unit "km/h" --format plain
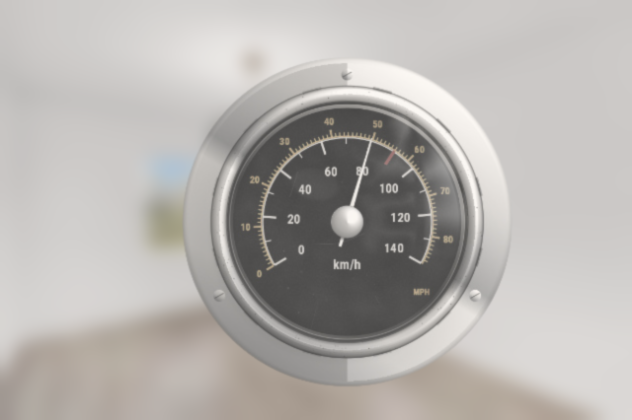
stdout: 80 km/h
